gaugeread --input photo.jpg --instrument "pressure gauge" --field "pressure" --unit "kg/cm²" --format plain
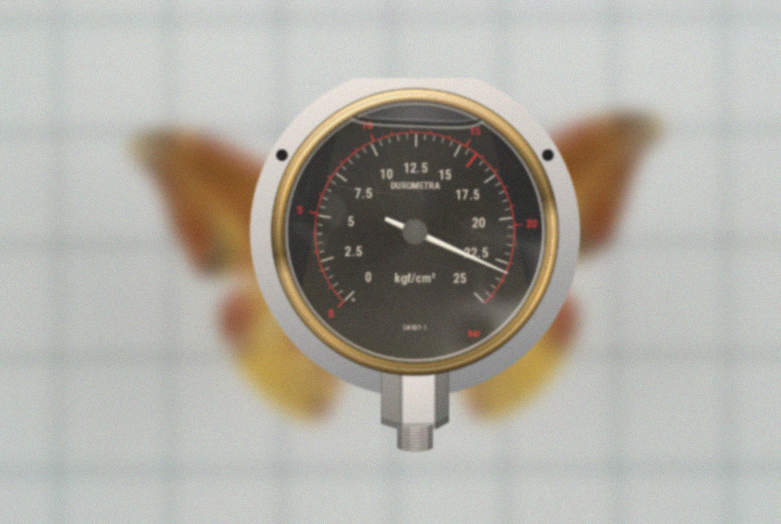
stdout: 23 kg/cm²
